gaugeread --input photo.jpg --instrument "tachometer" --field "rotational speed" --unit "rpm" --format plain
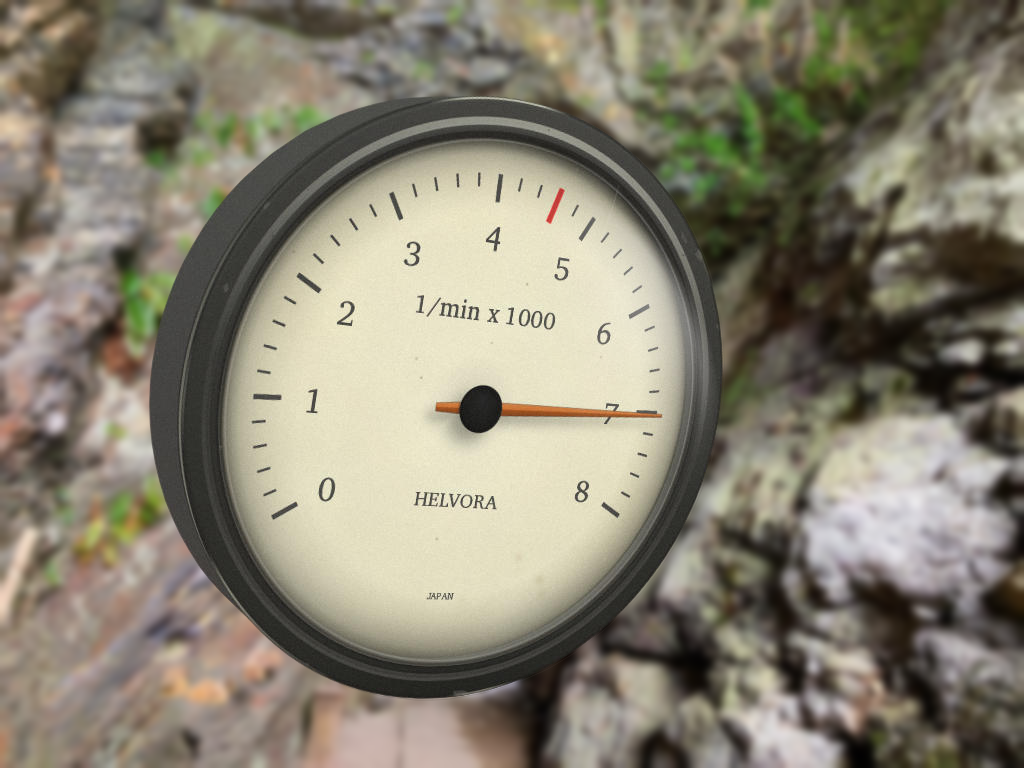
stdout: 7000 rpm
